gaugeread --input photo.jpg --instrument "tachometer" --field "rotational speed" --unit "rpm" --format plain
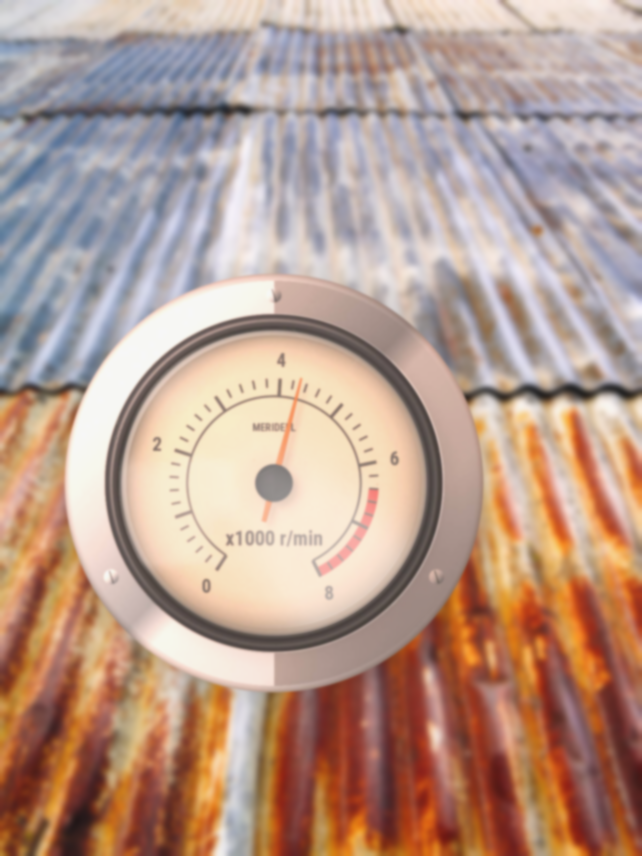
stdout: 4300 rpm
